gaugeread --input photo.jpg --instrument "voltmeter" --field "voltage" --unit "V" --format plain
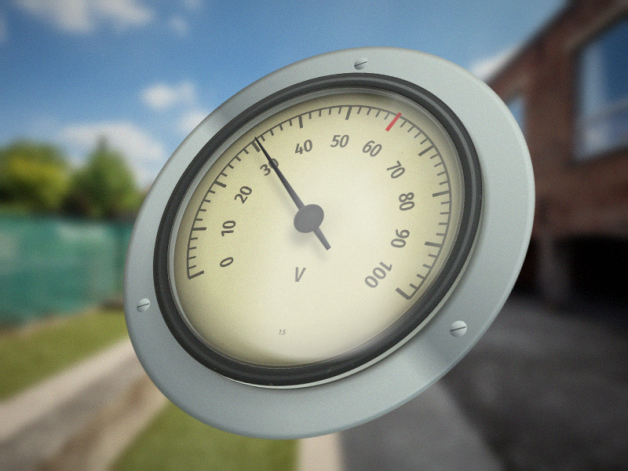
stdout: 31 V
